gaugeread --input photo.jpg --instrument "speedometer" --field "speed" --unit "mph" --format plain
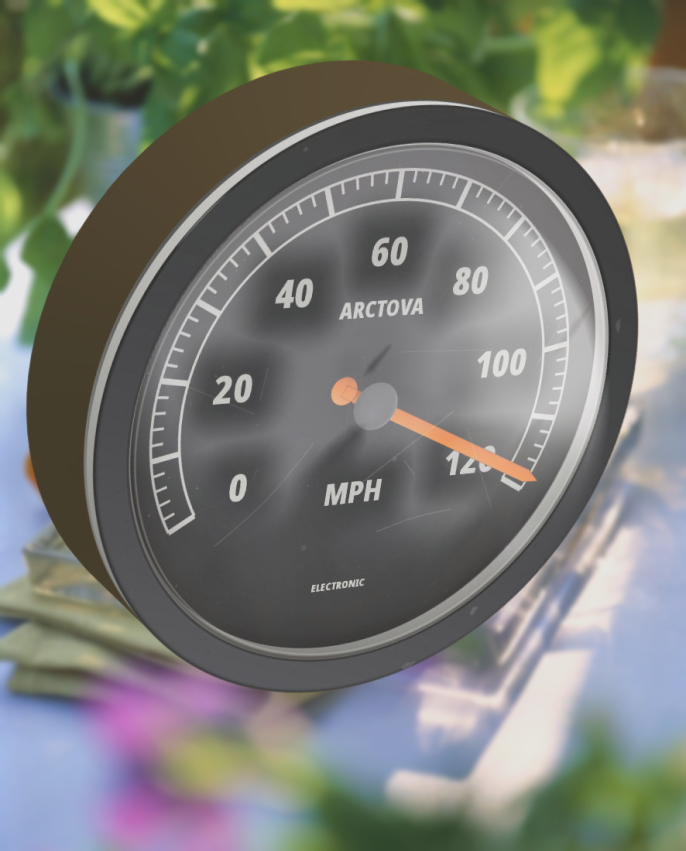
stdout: 118 mph
